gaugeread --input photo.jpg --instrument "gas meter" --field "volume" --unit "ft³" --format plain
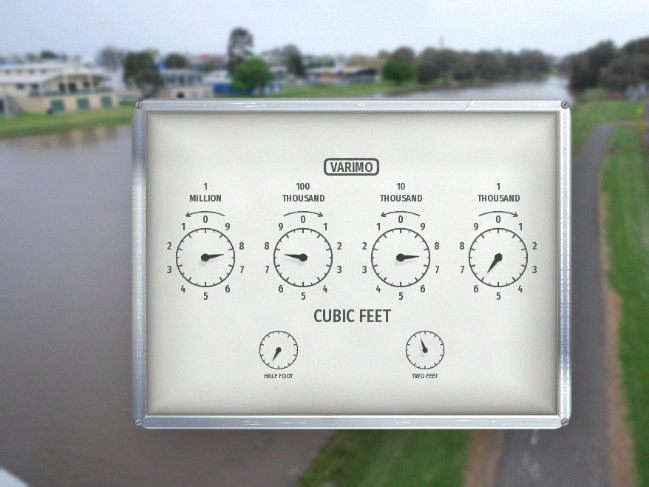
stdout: 777600 ft³
